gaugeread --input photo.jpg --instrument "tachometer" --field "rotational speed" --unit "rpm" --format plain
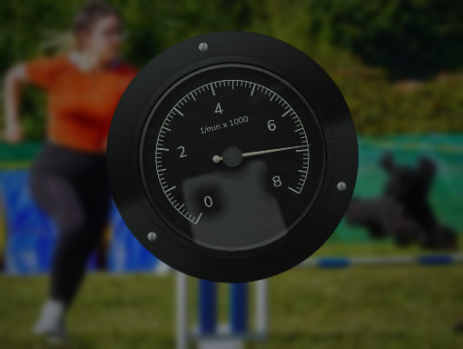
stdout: 6900 rpm
